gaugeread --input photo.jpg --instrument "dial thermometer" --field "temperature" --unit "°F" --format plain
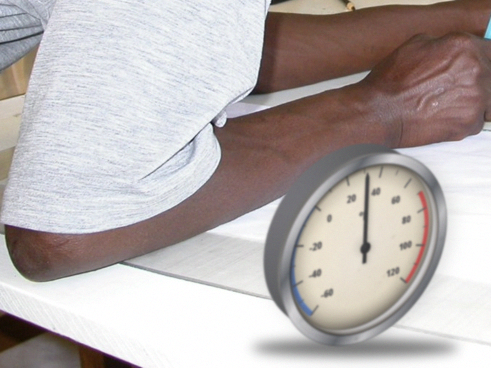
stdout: 30 °F
